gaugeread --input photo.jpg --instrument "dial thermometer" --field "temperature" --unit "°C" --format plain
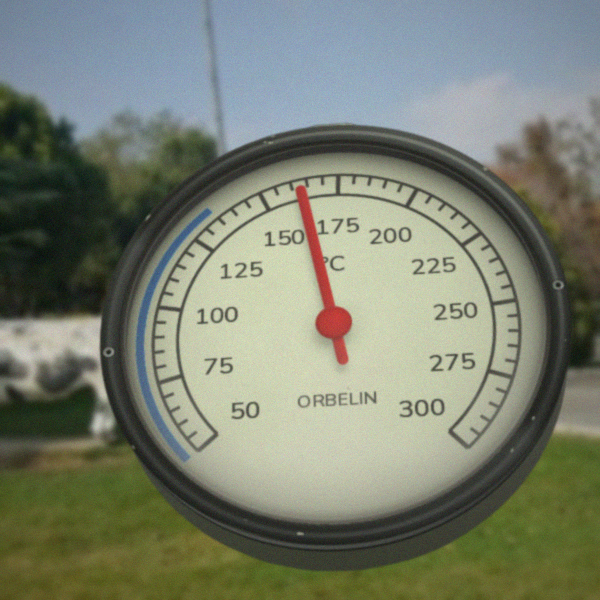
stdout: 162.5 °C
